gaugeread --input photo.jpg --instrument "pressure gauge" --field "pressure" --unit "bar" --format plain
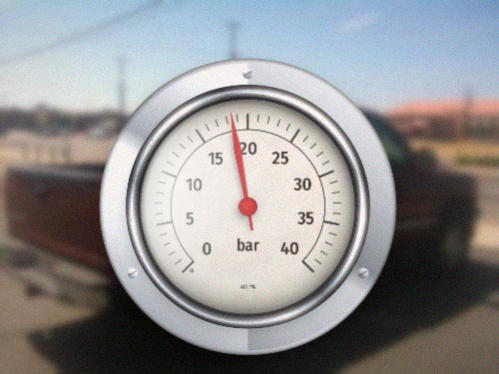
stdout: 18.5 bar
